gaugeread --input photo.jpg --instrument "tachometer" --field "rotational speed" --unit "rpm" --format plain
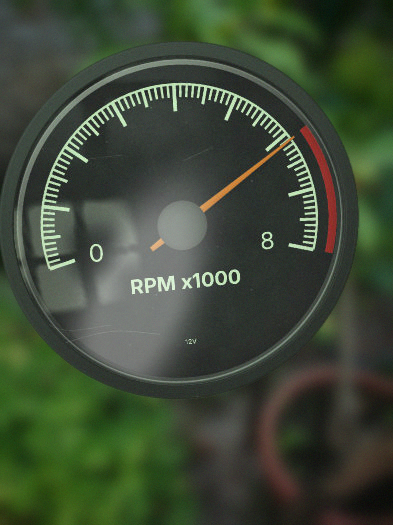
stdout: 6100 rpm
